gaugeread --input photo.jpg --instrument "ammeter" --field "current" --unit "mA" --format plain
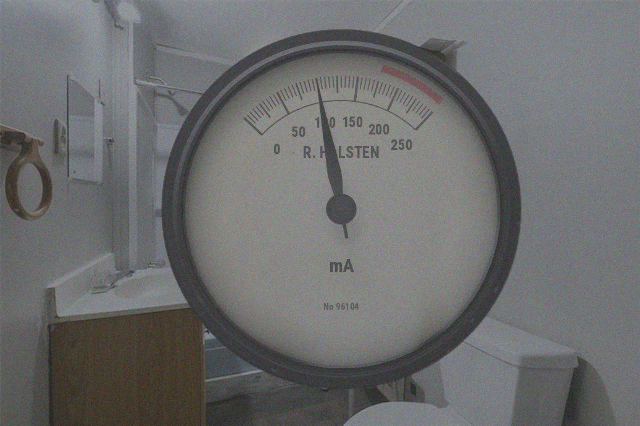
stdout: 100 mA
